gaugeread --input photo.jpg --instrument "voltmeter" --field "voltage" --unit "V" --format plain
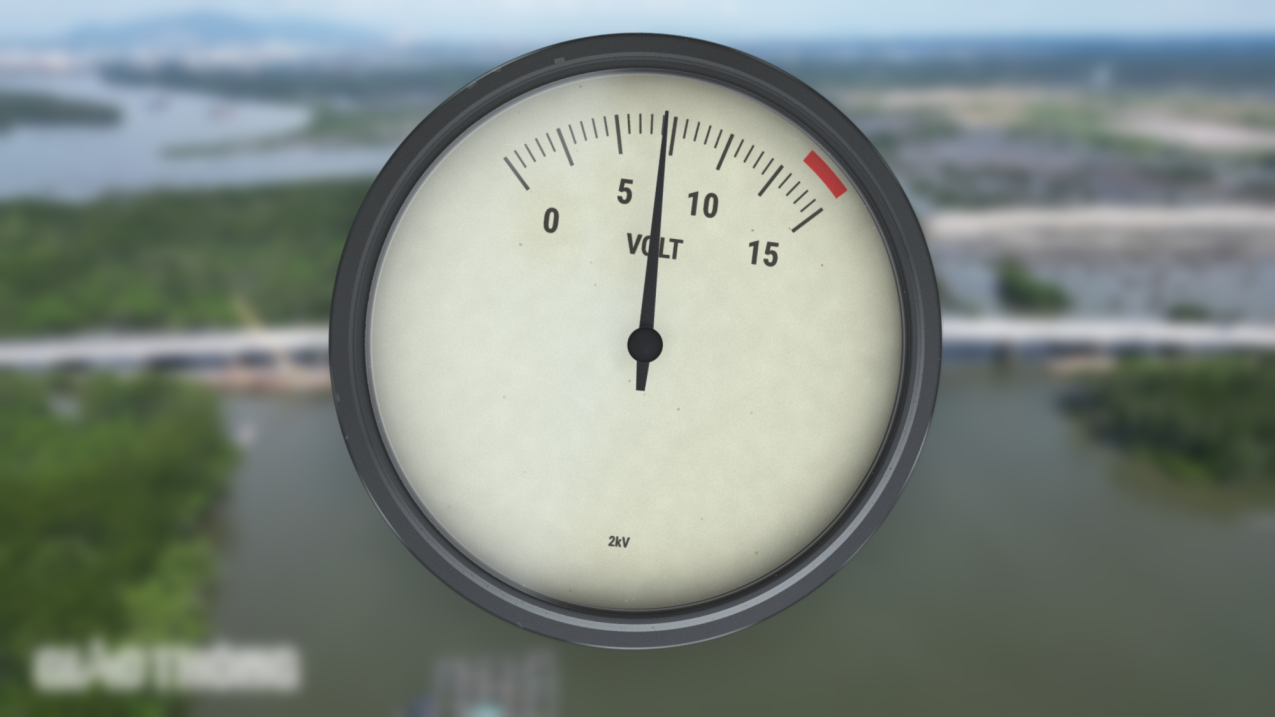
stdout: 7 V
